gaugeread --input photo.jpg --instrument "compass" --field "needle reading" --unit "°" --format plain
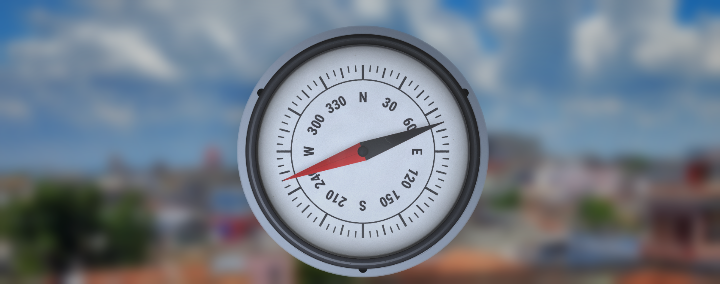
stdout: 250 °
